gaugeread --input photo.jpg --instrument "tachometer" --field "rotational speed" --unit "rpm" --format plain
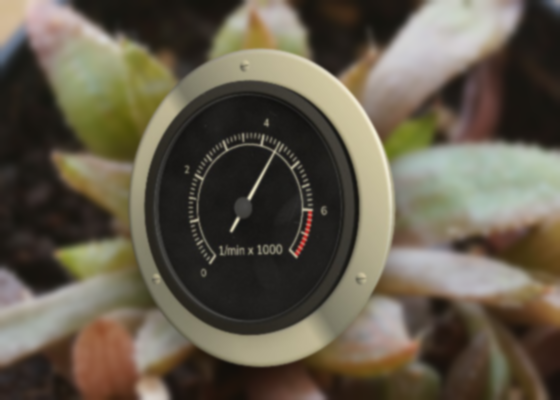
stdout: 4500 rpm
